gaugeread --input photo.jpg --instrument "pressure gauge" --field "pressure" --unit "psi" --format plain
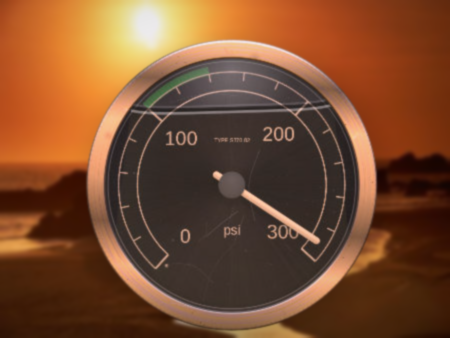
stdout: 290 psi
